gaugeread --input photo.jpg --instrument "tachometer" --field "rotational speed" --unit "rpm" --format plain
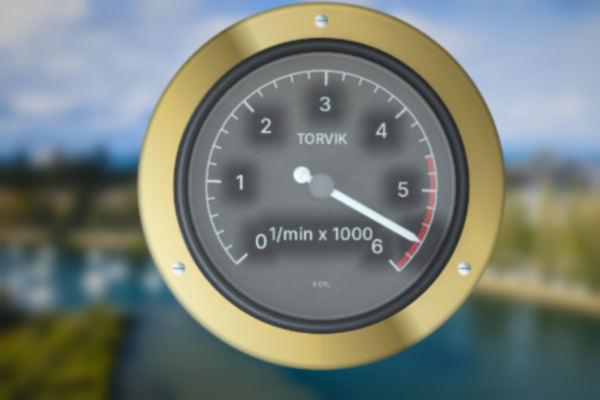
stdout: 5600 rpm
